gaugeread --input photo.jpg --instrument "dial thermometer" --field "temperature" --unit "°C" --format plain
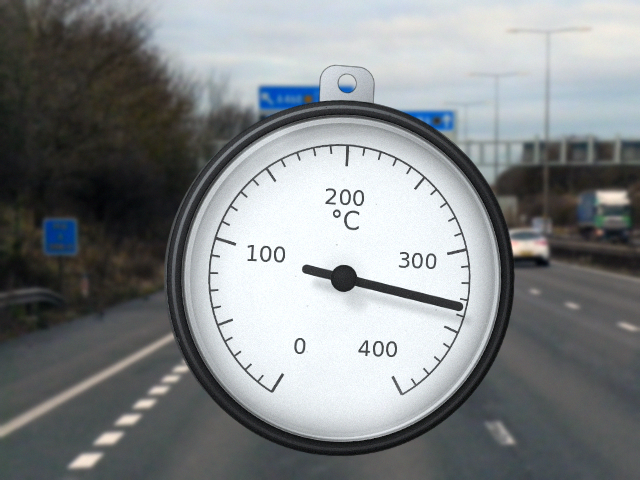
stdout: 335 °C
